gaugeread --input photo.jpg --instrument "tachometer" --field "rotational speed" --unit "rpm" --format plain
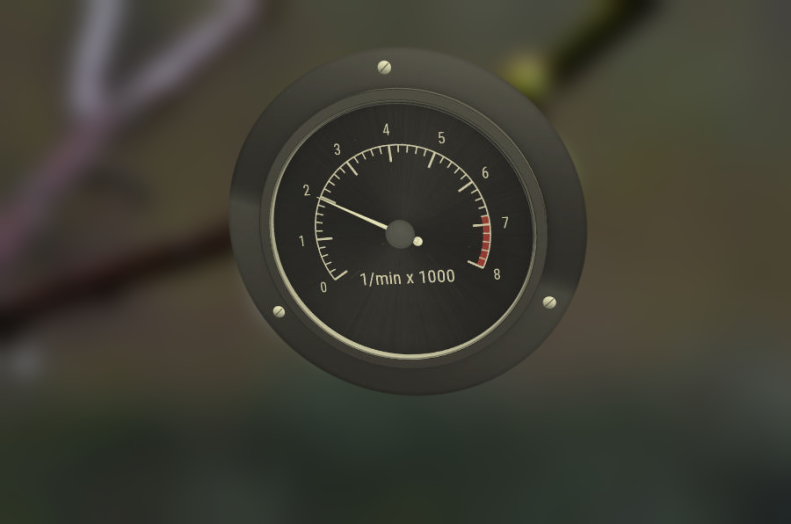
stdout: 2000 rpm
